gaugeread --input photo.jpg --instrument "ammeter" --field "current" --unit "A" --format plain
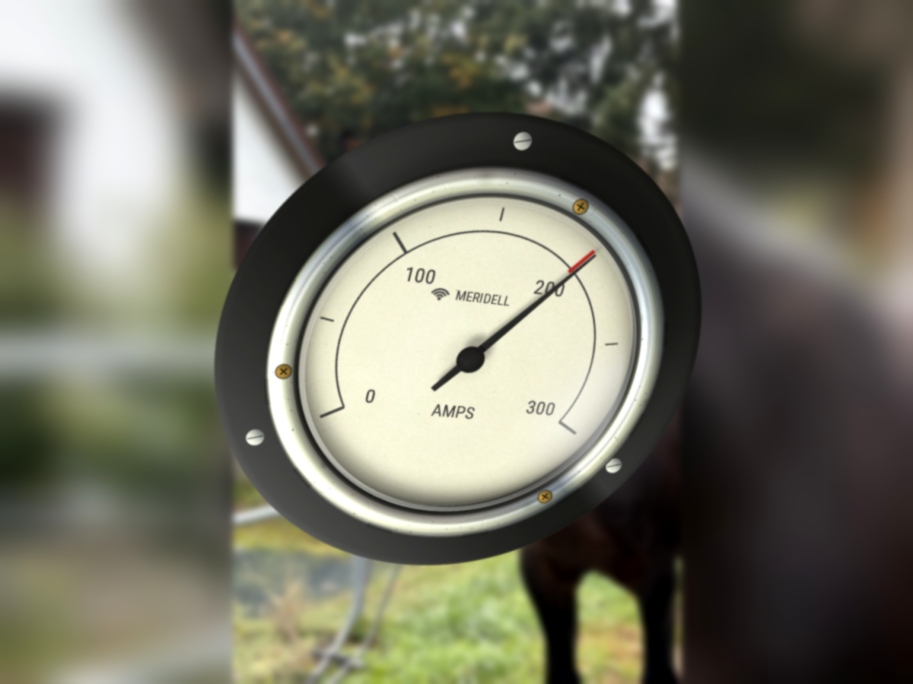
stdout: 200 A
